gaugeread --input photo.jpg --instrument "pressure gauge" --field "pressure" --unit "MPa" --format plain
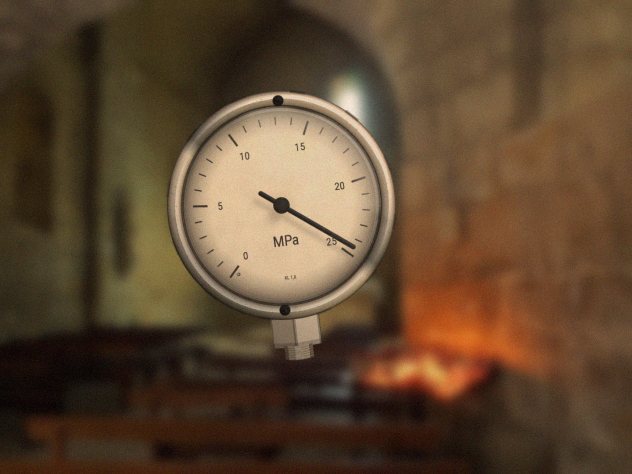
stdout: 24.5 MPa
